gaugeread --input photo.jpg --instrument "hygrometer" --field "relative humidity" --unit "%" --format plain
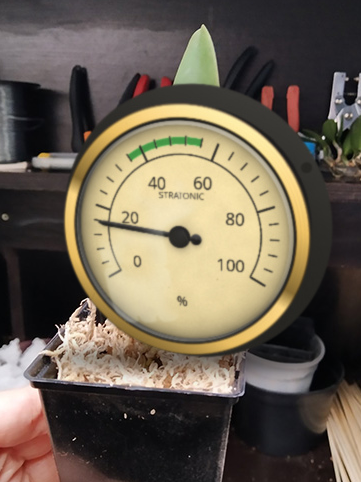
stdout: 16 %
